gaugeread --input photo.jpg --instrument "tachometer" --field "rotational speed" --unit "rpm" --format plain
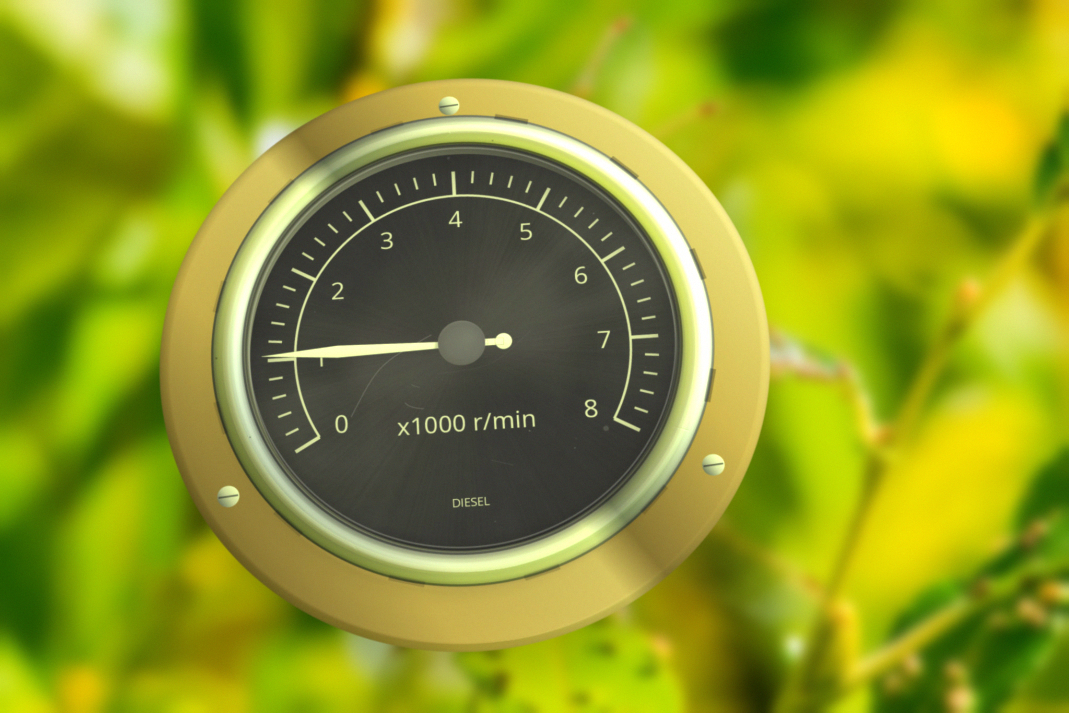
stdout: 1000 rpm
